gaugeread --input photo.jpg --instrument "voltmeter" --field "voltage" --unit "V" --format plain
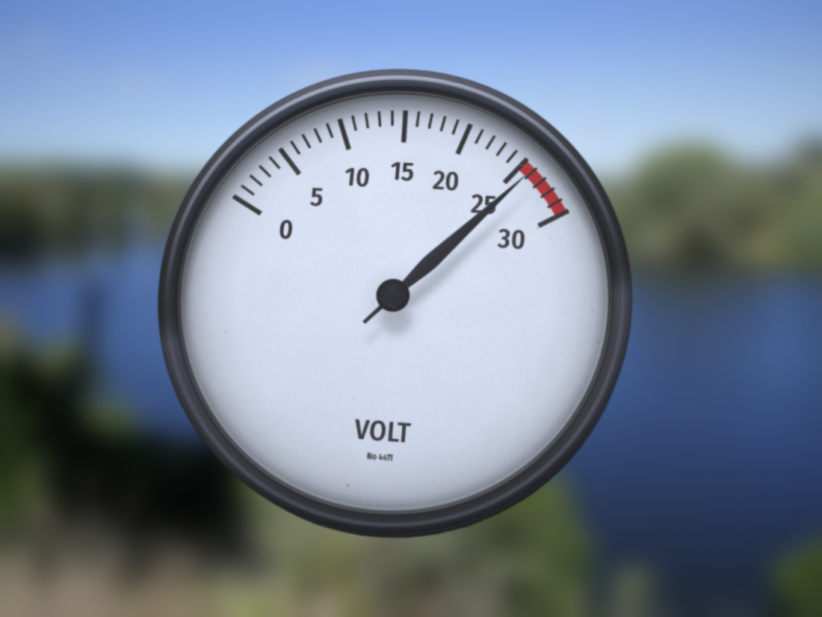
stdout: 26 V
